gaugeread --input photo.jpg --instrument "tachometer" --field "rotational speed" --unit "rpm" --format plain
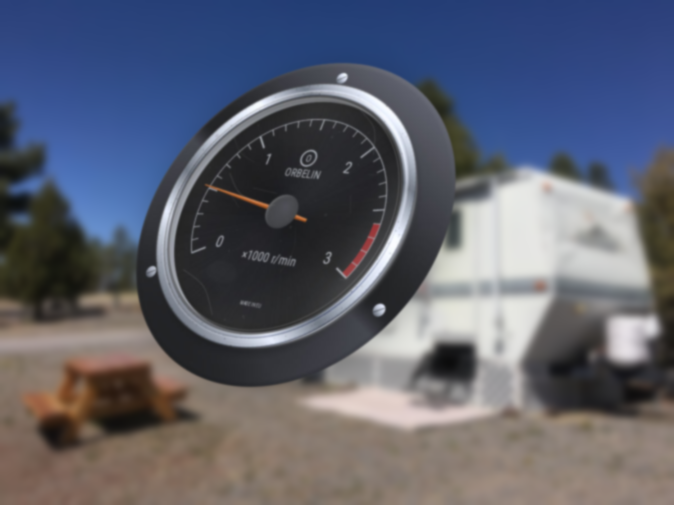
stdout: 500 rpm
